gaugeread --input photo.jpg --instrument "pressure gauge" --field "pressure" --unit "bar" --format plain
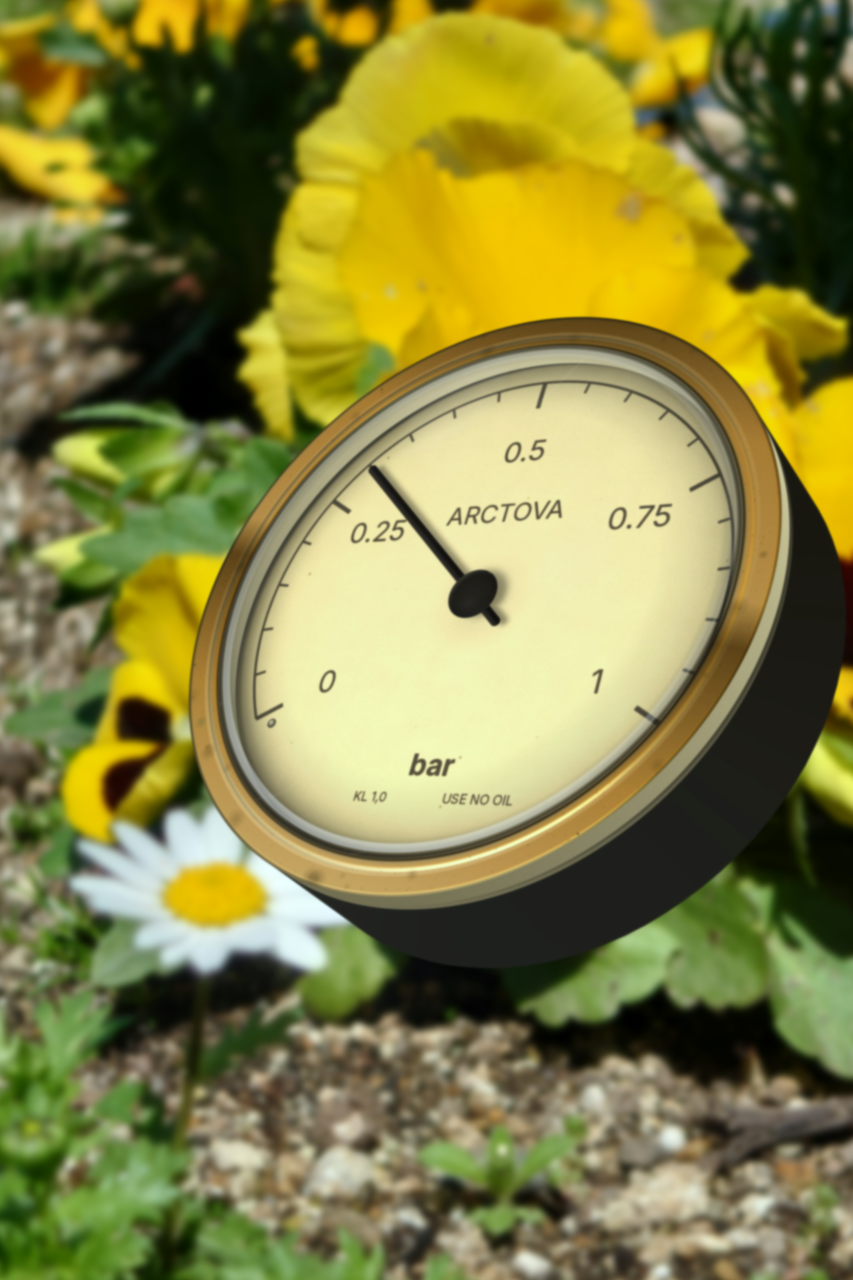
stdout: 0.3 bar
